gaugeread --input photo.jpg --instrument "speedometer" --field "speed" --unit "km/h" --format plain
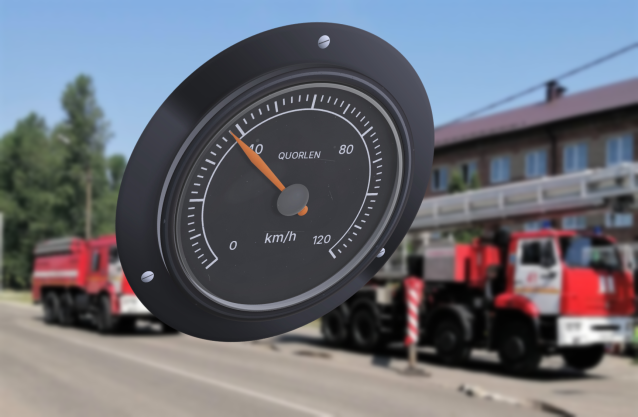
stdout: 38 km/h
